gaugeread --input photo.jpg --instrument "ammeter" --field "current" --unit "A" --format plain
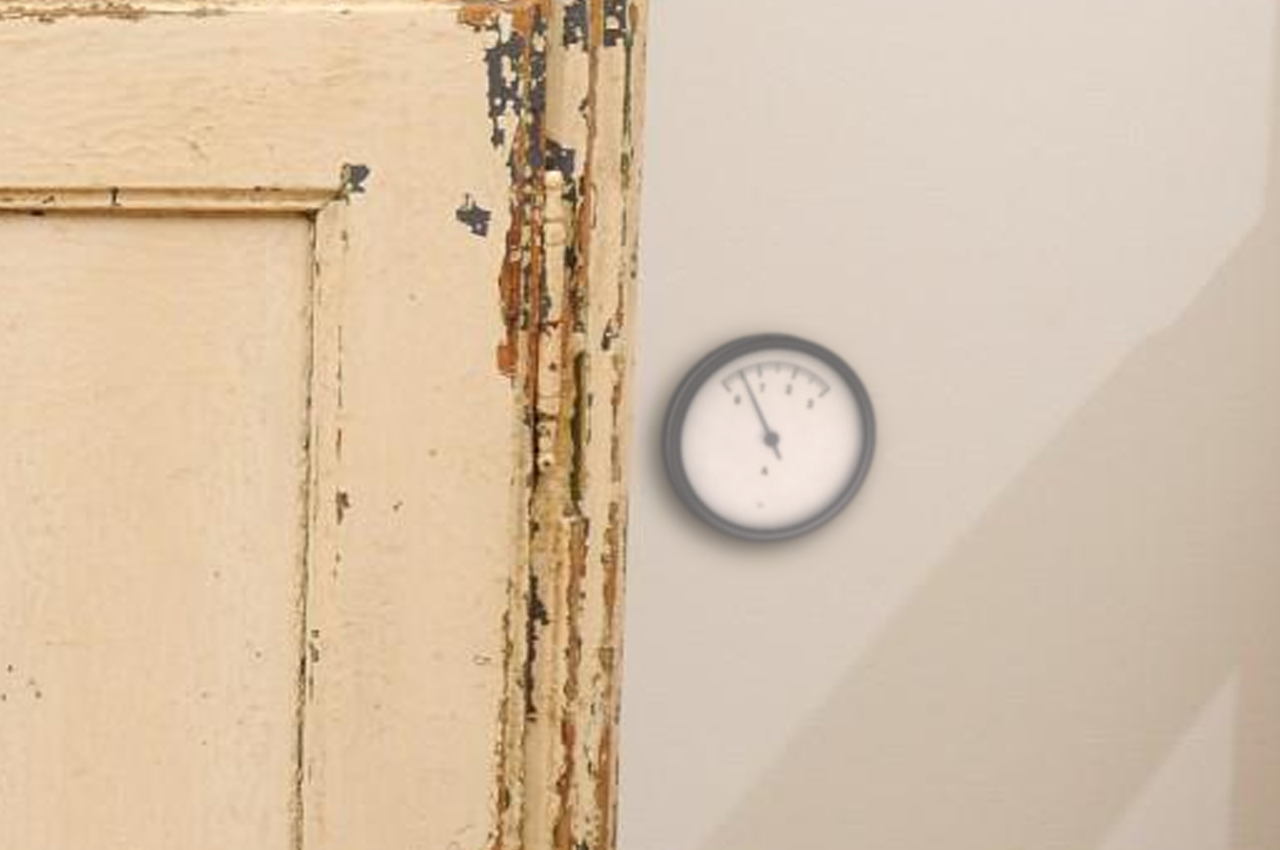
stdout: 0.5 A
